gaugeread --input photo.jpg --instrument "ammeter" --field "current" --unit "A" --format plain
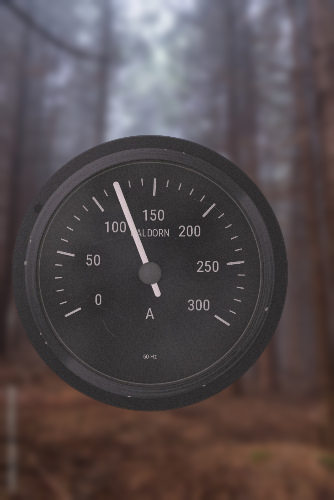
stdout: 120 A
